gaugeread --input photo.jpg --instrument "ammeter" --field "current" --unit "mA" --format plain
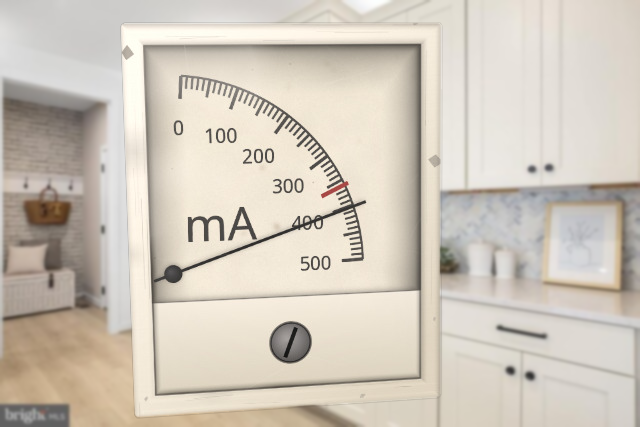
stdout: 400 mA
